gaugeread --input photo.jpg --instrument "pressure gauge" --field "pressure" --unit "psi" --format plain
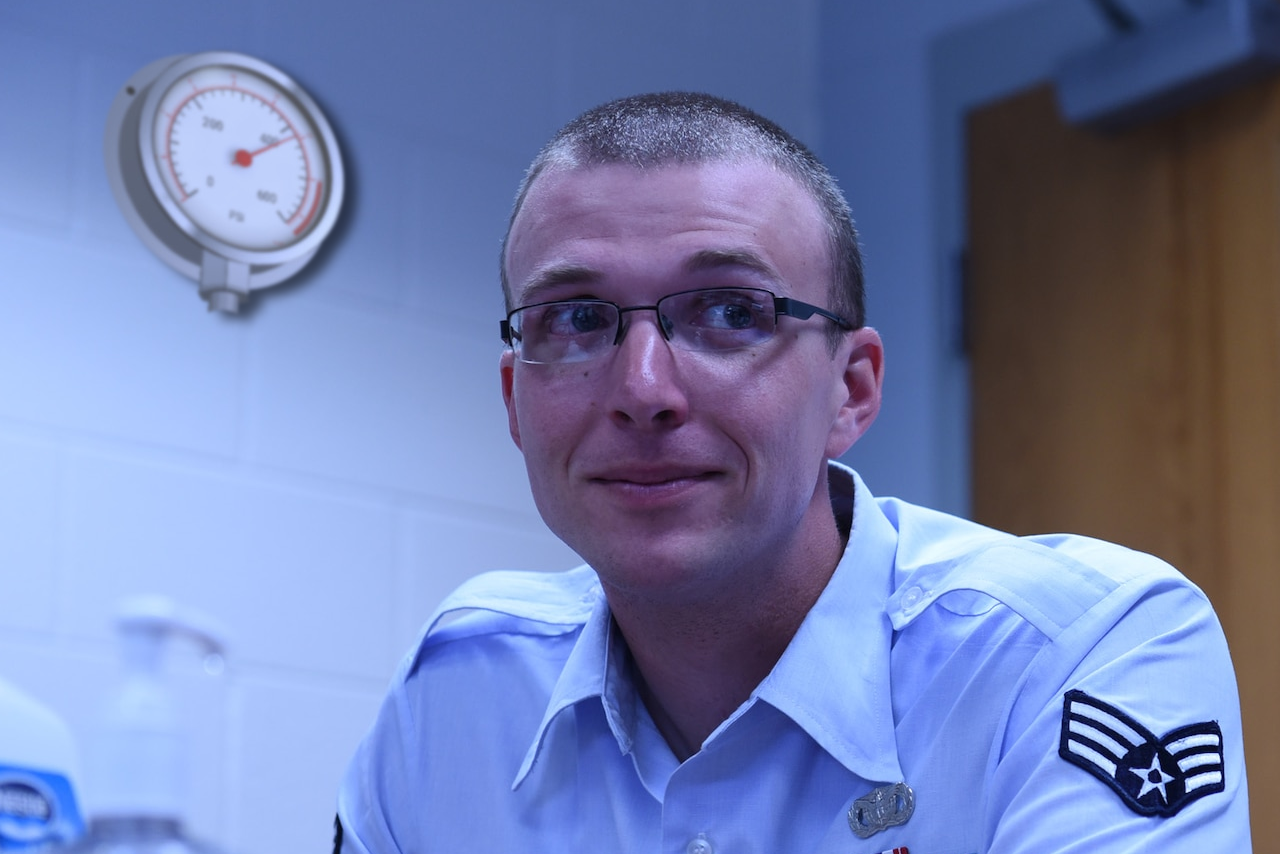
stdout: 420 psi
